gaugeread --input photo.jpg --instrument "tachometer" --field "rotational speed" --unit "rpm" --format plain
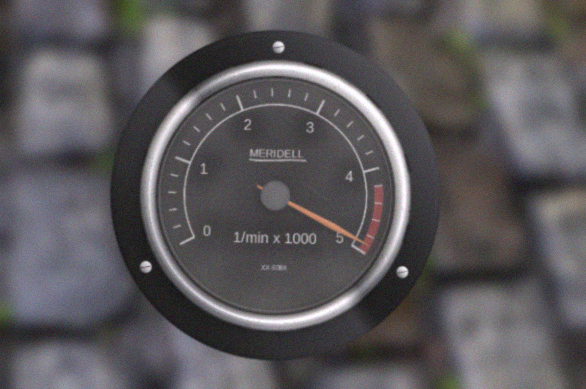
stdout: 4900 rpm
